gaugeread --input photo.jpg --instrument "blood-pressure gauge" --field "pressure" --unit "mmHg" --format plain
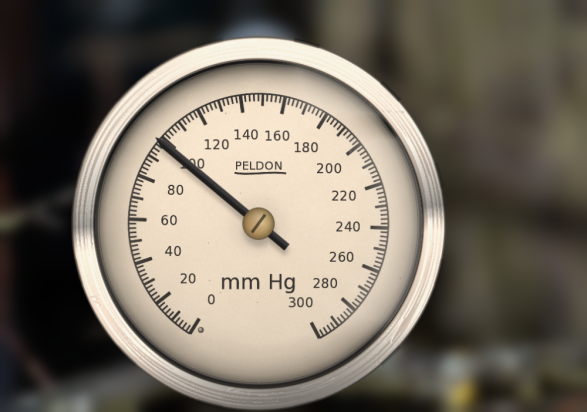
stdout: 98 mmHg
